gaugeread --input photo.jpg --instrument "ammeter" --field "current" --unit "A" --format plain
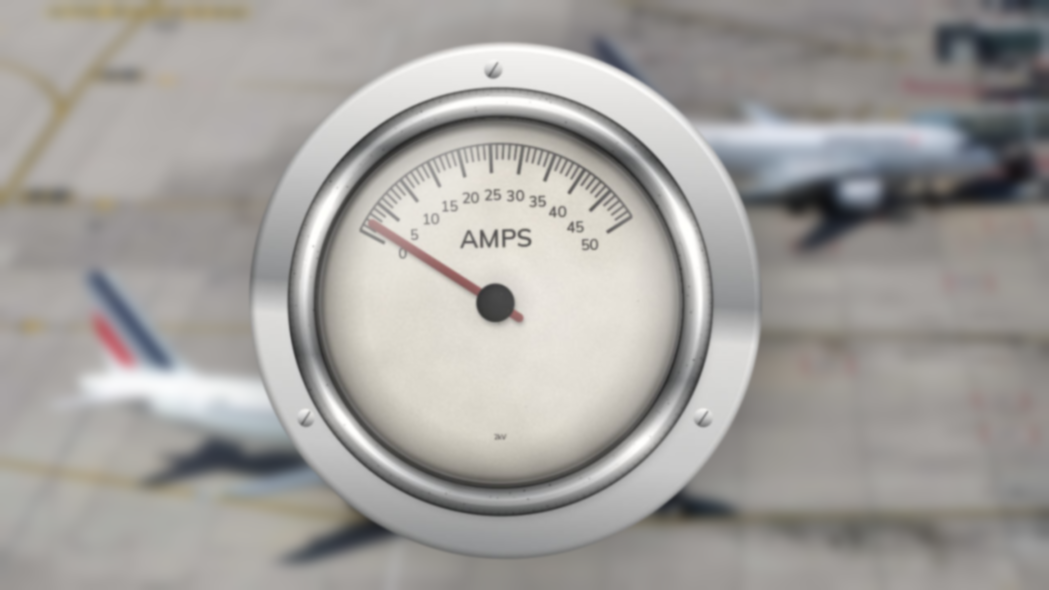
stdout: 2 A
